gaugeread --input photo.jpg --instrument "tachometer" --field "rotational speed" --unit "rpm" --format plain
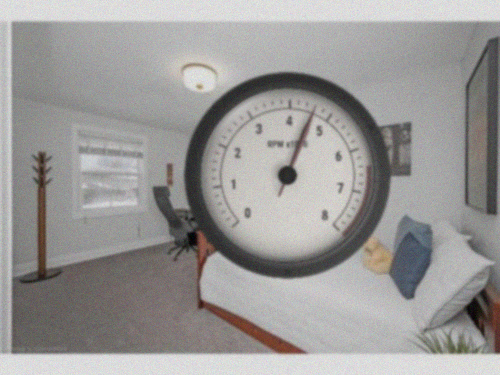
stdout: 4600 rpm
